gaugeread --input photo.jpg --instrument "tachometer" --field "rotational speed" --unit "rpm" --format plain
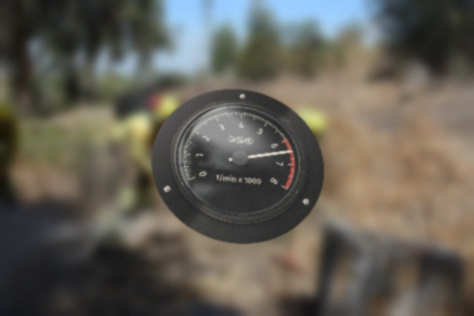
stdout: 6500 rpm
